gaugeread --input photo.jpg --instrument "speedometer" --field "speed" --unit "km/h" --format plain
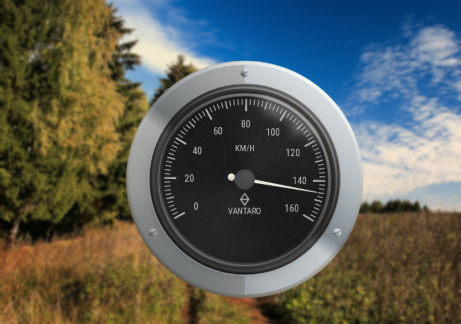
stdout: 146 km/h
